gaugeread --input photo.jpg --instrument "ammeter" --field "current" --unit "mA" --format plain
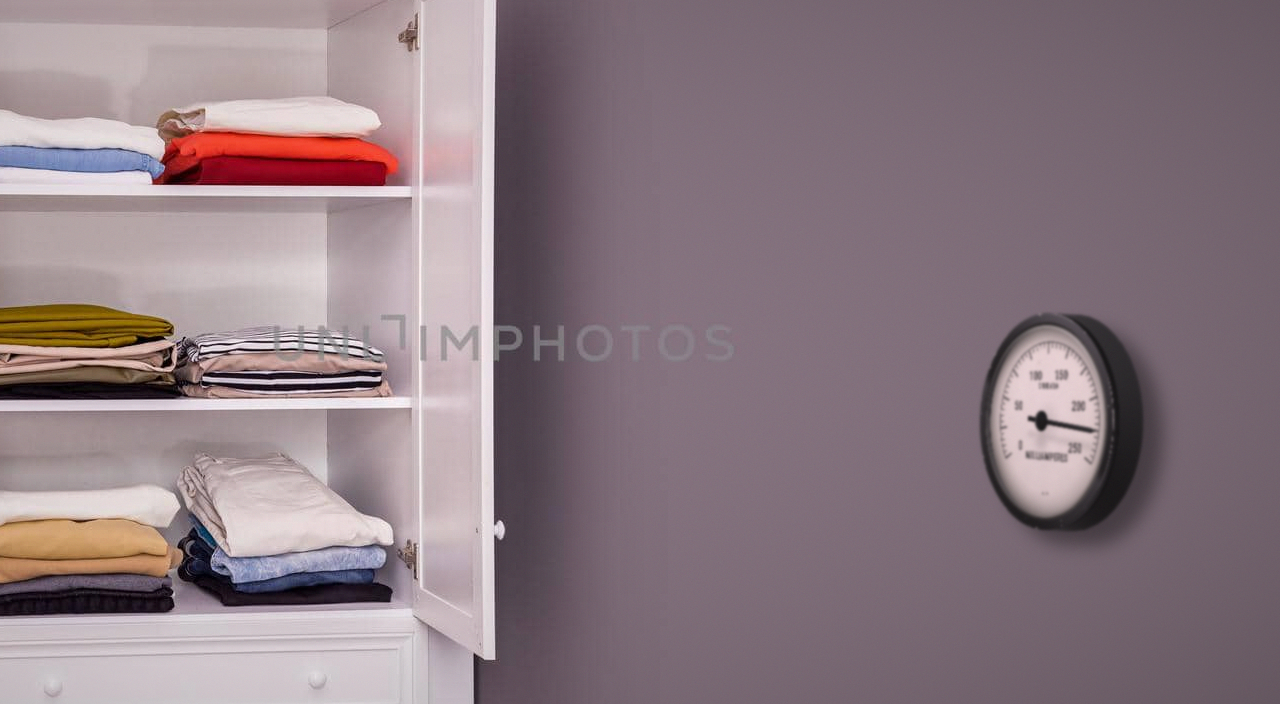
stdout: 225 mA
